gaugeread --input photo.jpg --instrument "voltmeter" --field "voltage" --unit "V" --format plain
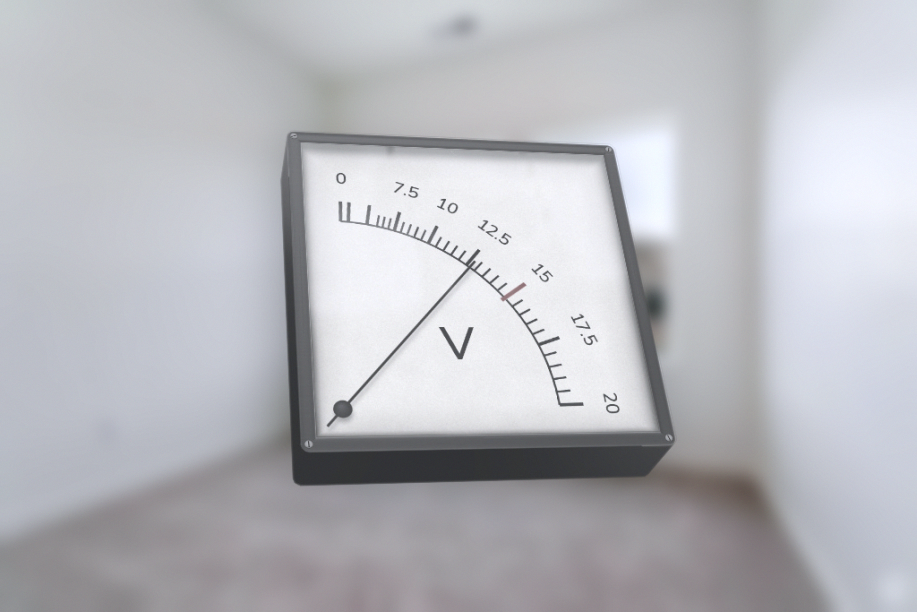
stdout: 12.75 V
